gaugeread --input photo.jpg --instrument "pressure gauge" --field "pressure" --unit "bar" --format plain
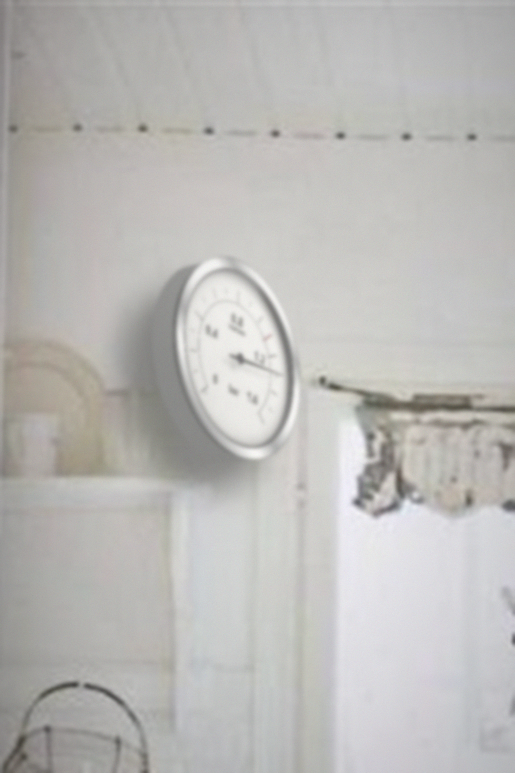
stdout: 1.3 bar
